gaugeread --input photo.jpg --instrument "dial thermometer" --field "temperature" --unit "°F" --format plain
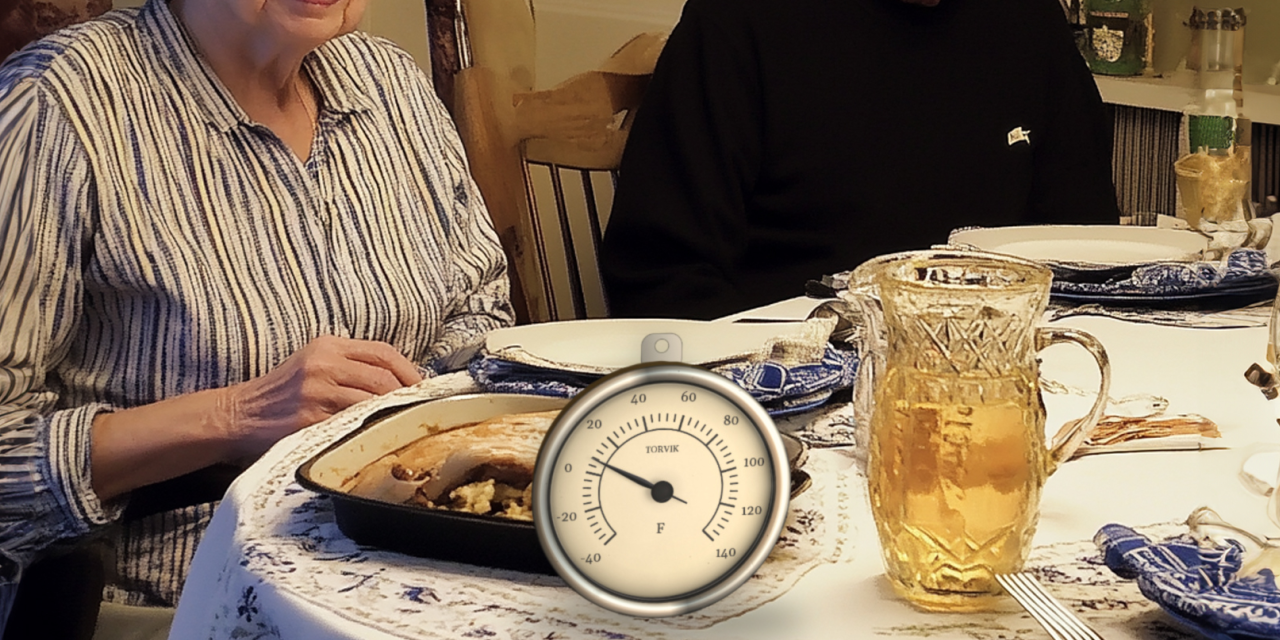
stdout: 8 °F
